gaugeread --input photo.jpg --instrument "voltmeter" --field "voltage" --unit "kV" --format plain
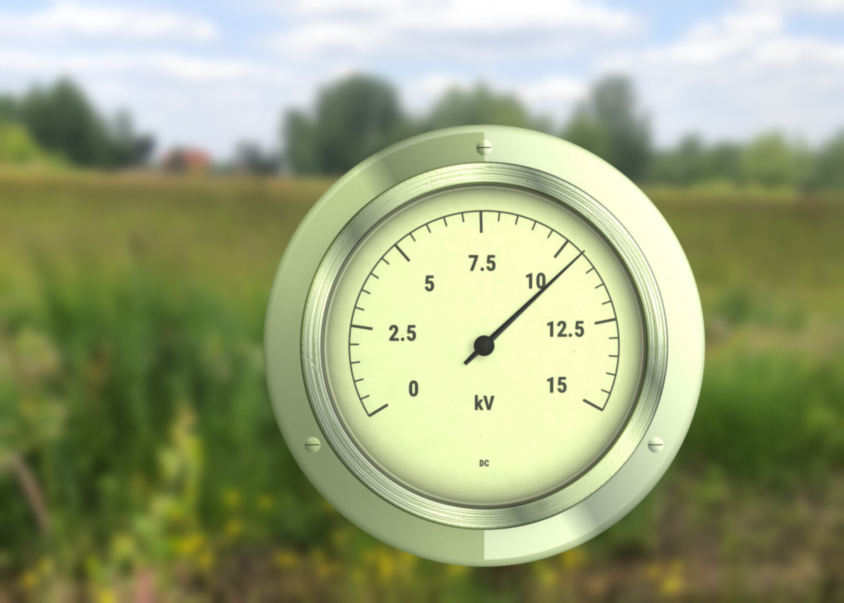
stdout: 10.5 kV
